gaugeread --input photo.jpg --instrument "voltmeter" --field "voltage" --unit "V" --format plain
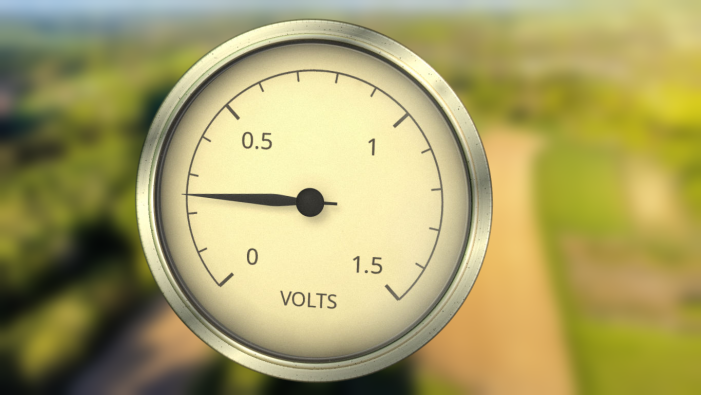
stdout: 0.25 V
